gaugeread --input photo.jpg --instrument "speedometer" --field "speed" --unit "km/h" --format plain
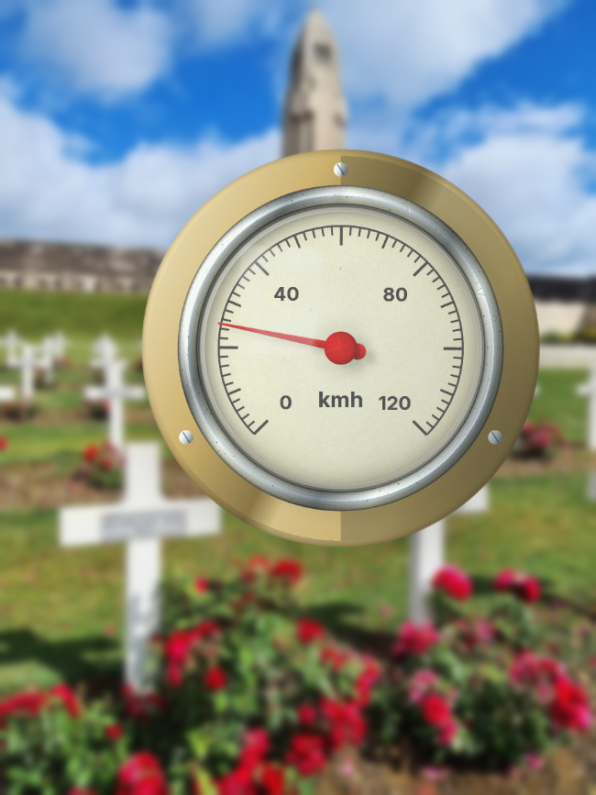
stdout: 25 km/h
